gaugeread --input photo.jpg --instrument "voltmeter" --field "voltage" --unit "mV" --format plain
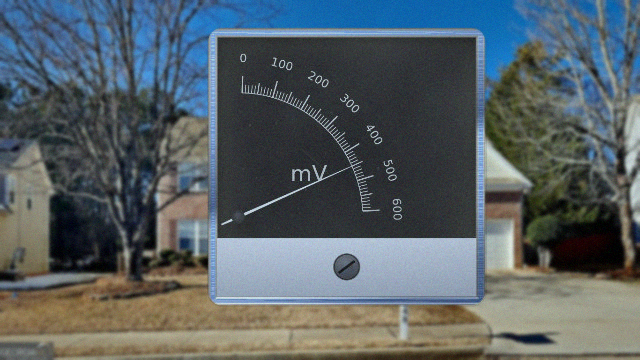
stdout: 450 mV
